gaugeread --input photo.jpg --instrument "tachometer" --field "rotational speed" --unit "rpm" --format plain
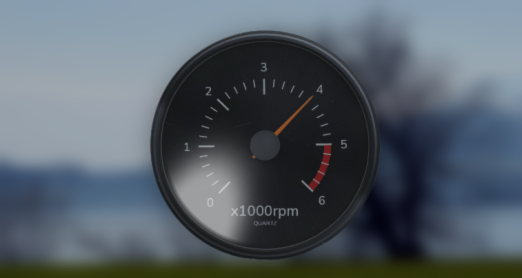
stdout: 4000 rpm
